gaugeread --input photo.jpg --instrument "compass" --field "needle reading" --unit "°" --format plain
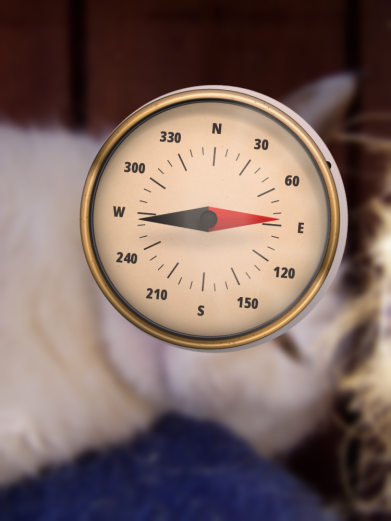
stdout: 85 °
